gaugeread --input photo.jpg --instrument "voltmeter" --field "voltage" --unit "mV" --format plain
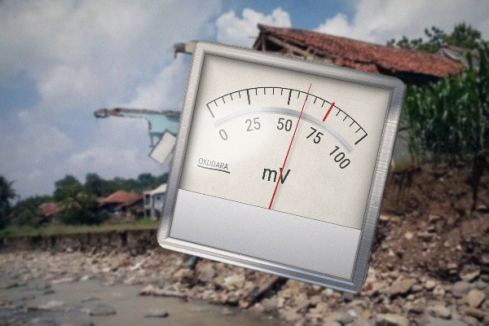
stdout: 60 mV
